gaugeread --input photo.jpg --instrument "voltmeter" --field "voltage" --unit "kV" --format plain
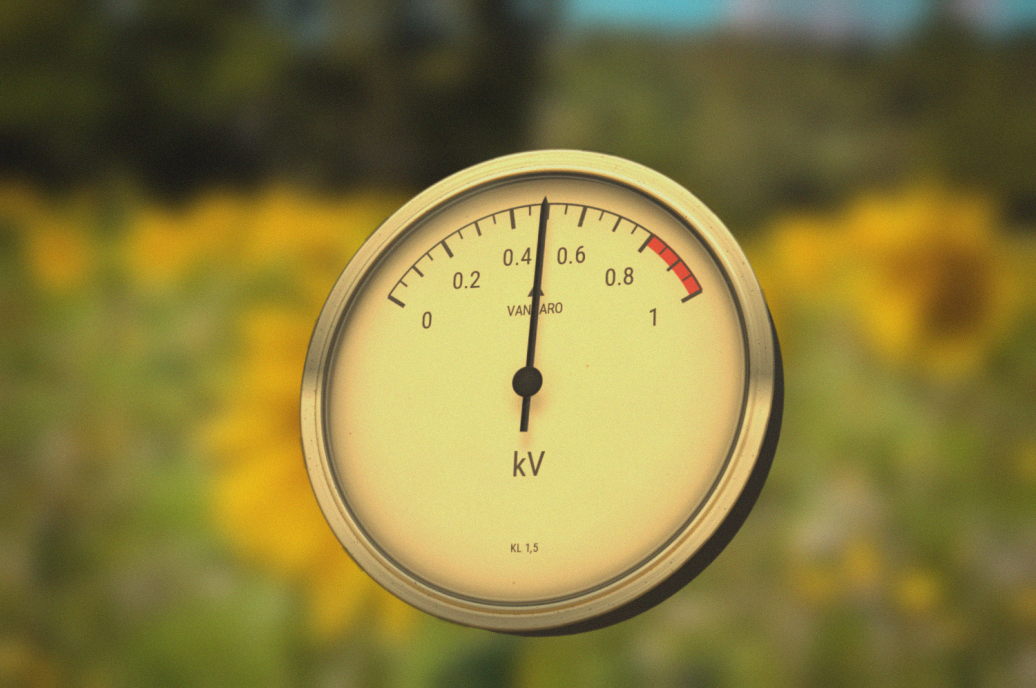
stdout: 0.5 kV
